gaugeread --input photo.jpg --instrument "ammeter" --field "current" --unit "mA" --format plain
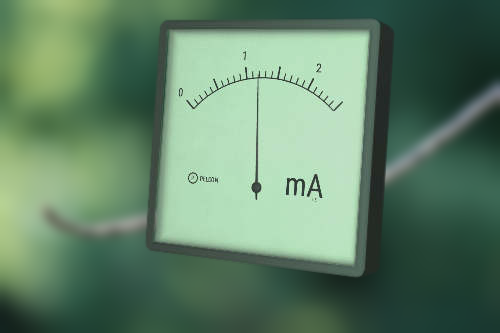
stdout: 1.2 mA
